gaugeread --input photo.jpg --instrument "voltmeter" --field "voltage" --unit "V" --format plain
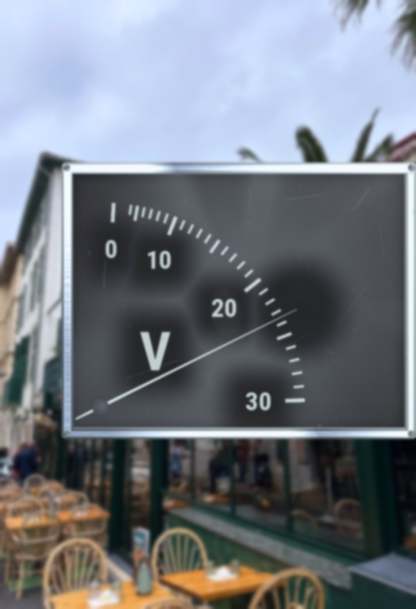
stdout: 23.5 V
